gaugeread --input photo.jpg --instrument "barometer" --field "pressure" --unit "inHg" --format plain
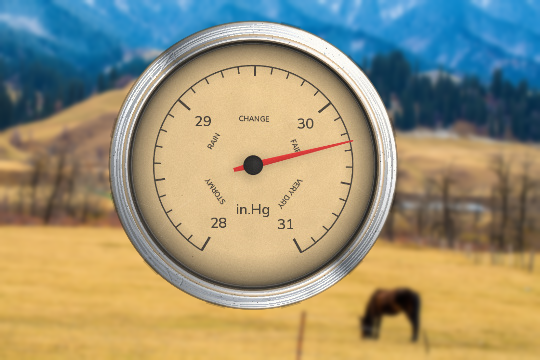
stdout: 30.25 inHg
